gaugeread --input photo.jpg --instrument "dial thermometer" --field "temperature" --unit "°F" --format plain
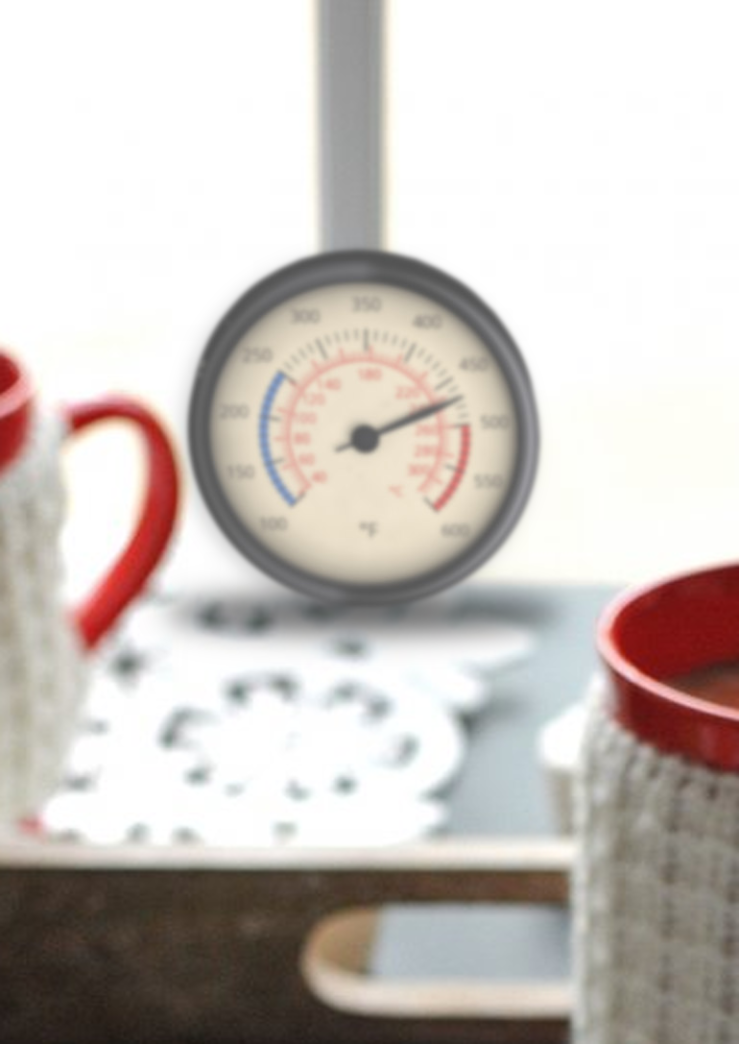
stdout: 470 °F
